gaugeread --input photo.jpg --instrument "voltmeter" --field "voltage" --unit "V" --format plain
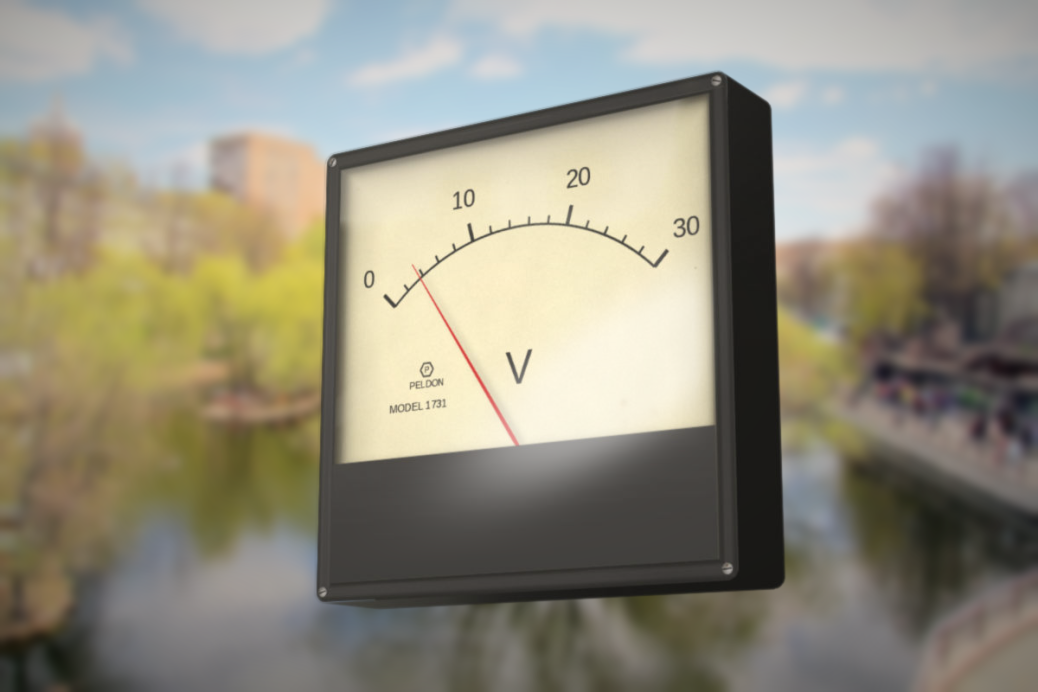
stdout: 4 V
